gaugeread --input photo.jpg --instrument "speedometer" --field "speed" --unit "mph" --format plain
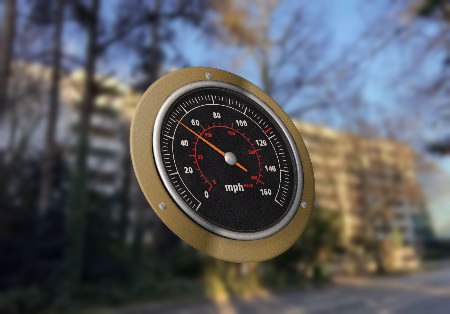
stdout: 50 mph
